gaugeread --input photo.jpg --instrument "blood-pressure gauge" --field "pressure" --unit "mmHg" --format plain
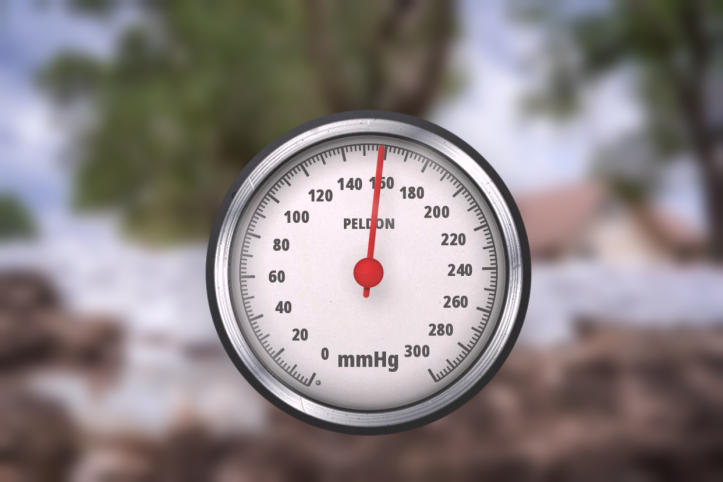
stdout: 158 mmHg
